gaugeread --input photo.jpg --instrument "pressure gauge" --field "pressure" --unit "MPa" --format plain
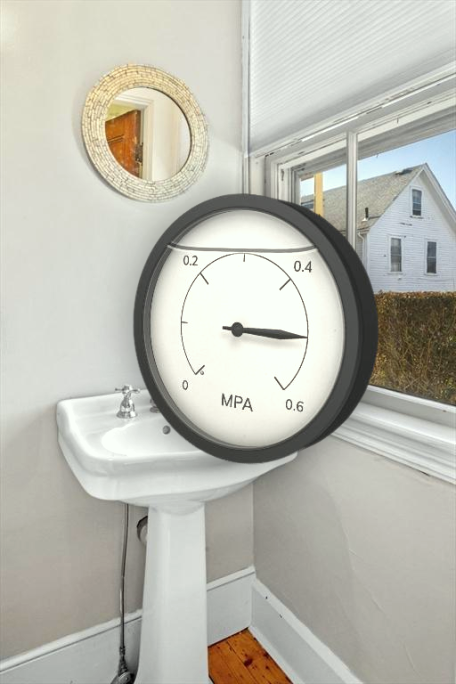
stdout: 0.5 MPa
